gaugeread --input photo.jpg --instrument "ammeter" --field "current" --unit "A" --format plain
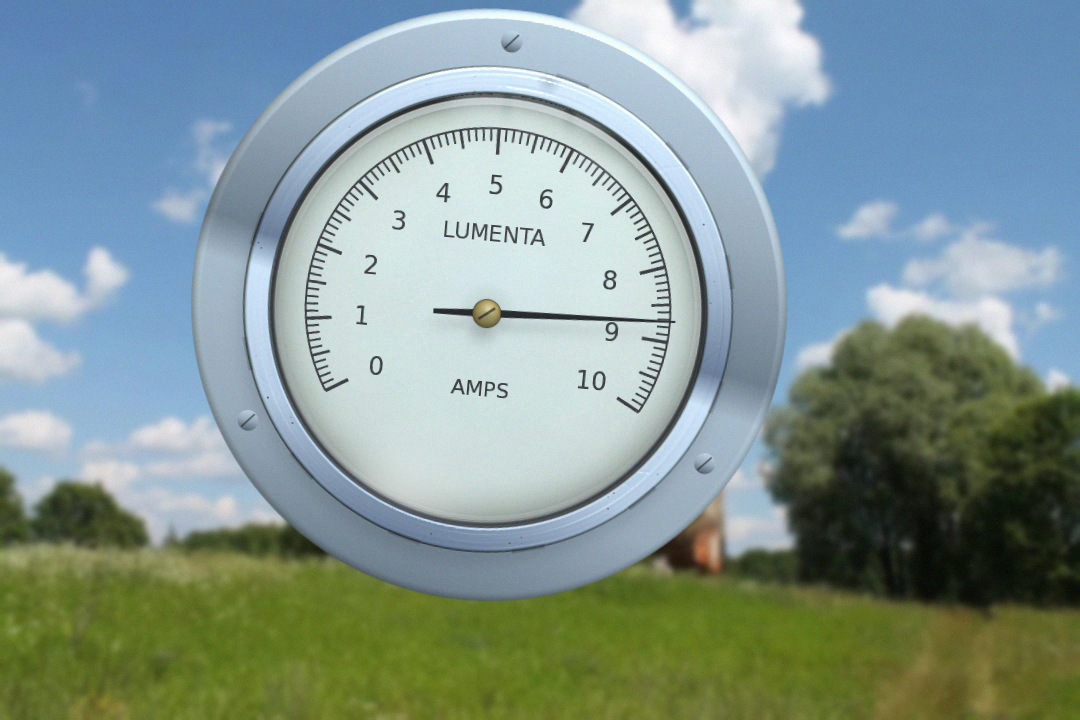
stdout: 8.7 A
